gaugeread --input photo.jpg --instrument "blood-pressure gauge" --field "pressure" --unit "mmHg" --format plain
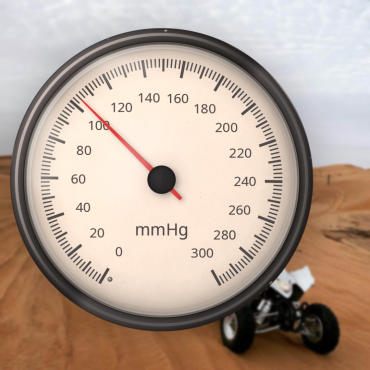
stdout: 104 mmHg
